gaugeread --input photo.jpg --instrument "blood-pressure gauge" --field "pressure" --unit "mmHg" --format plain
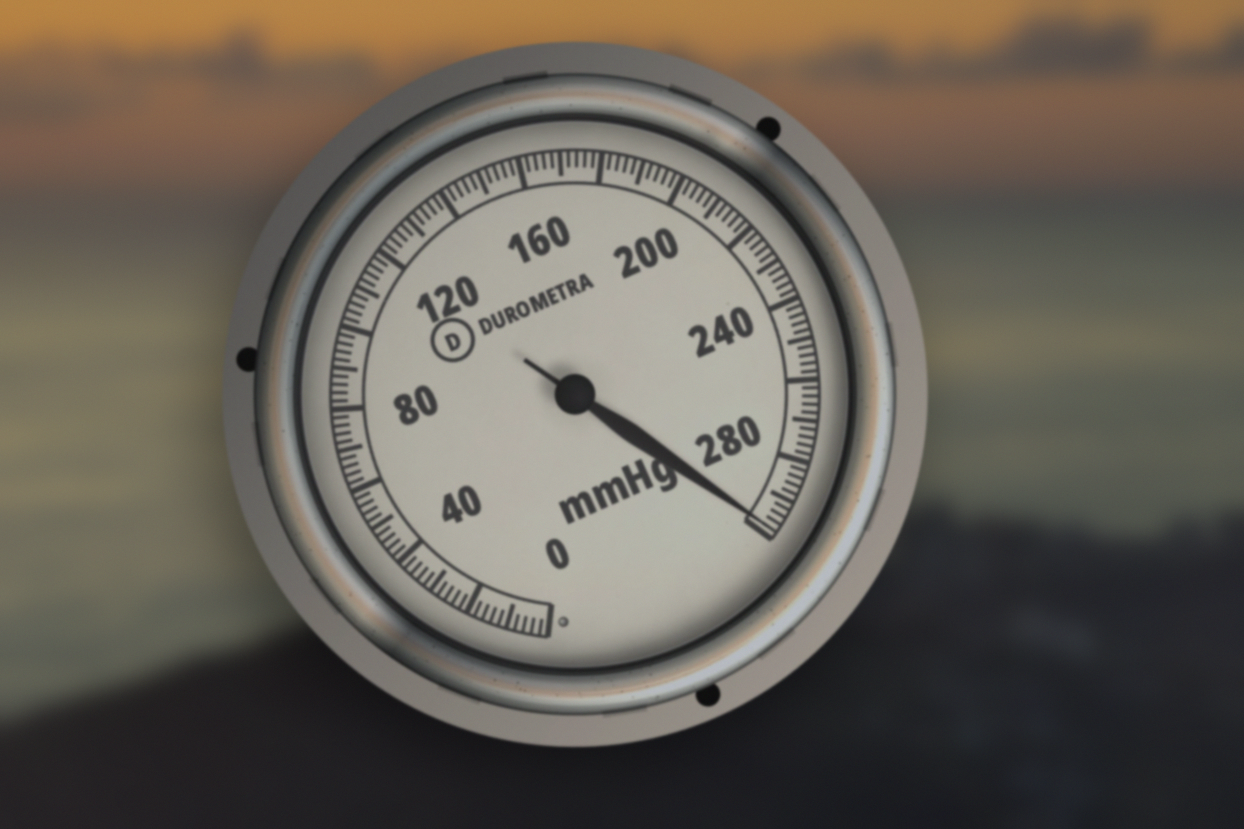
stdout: 298 mmHg
